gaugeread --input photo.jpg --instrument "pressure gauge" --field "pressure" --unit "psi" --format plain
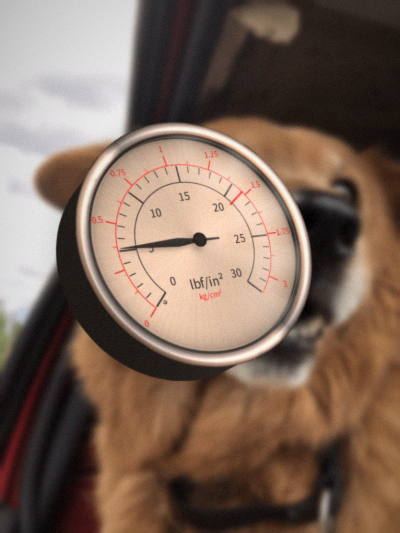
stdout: 5 psi
